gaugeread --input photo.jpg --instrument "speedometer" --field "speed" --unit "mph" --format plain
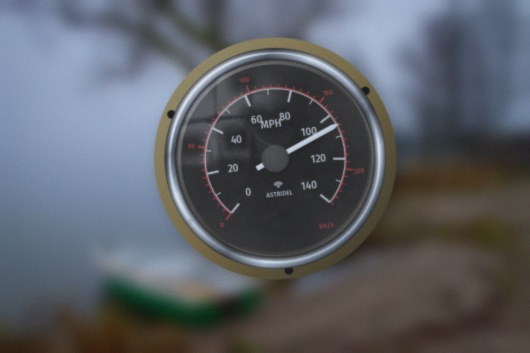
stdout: 105 mph
